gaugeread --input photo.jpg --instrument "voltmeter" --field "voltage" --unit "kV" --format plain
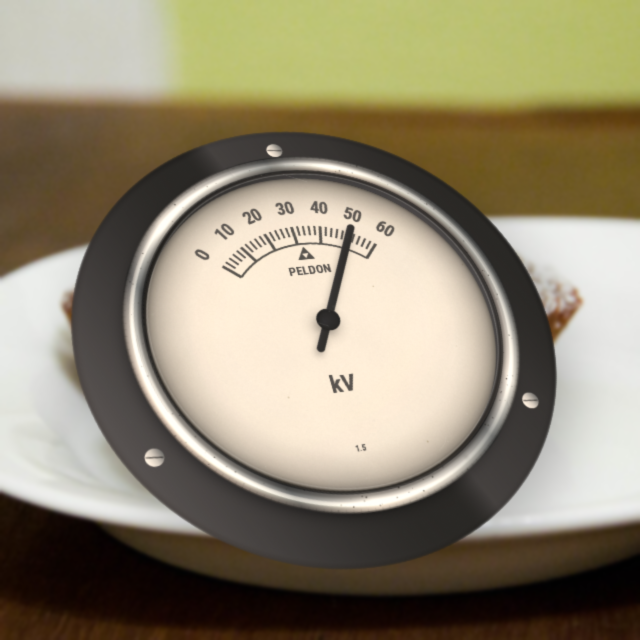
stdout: 50 kV
